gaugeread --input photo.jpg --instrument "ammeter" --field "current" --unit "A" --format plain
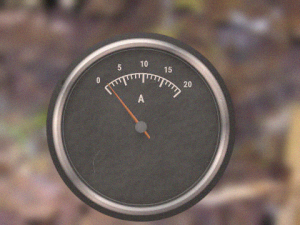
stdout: 1 A
